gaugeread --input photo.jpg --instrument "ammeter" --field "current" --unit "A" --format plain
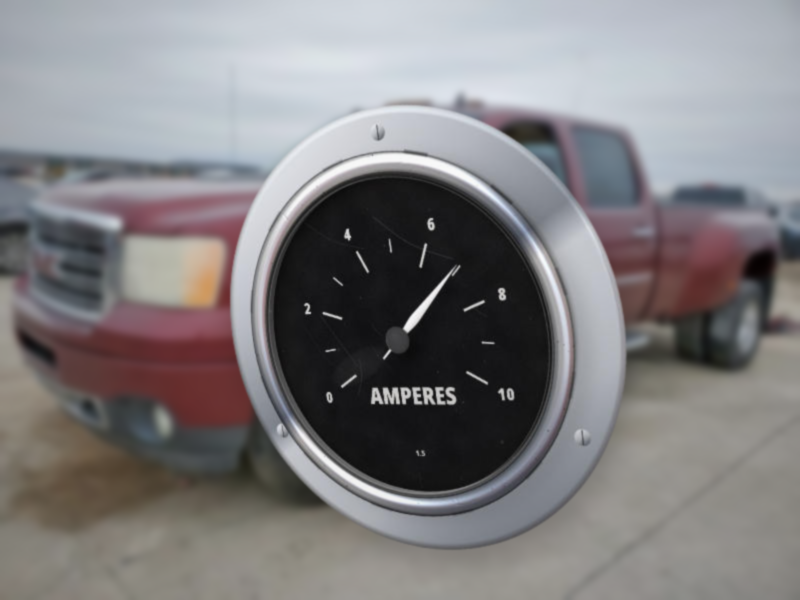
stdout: 7 A
